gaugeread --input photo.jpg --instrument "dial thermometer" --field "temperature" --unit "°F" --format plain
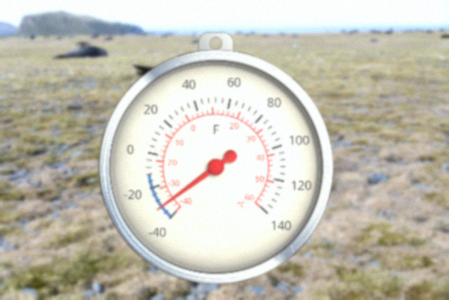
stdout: -32 °F
